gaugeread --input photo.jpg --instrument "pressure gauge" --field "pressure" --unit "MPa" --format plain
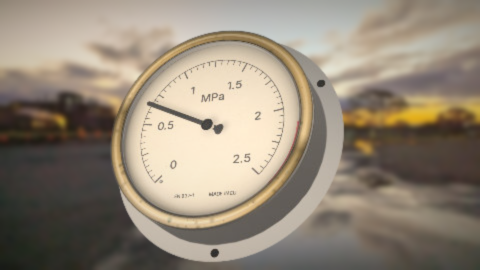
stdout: 0.65 MPa
